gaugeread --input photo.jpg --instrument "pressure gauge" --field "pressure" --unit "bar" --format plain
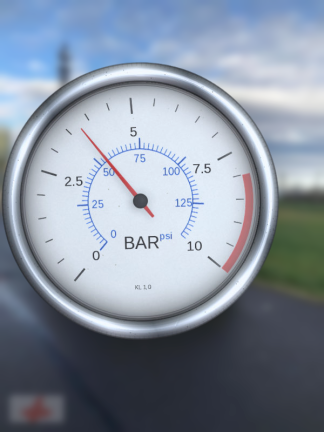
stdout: 3.75 bar
